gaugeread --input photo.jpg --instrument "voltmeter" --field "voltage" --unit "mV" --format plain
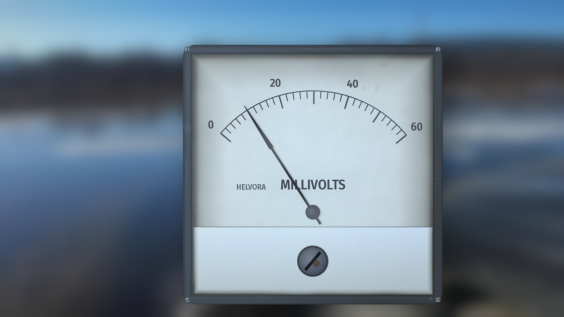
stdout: 10 mV
